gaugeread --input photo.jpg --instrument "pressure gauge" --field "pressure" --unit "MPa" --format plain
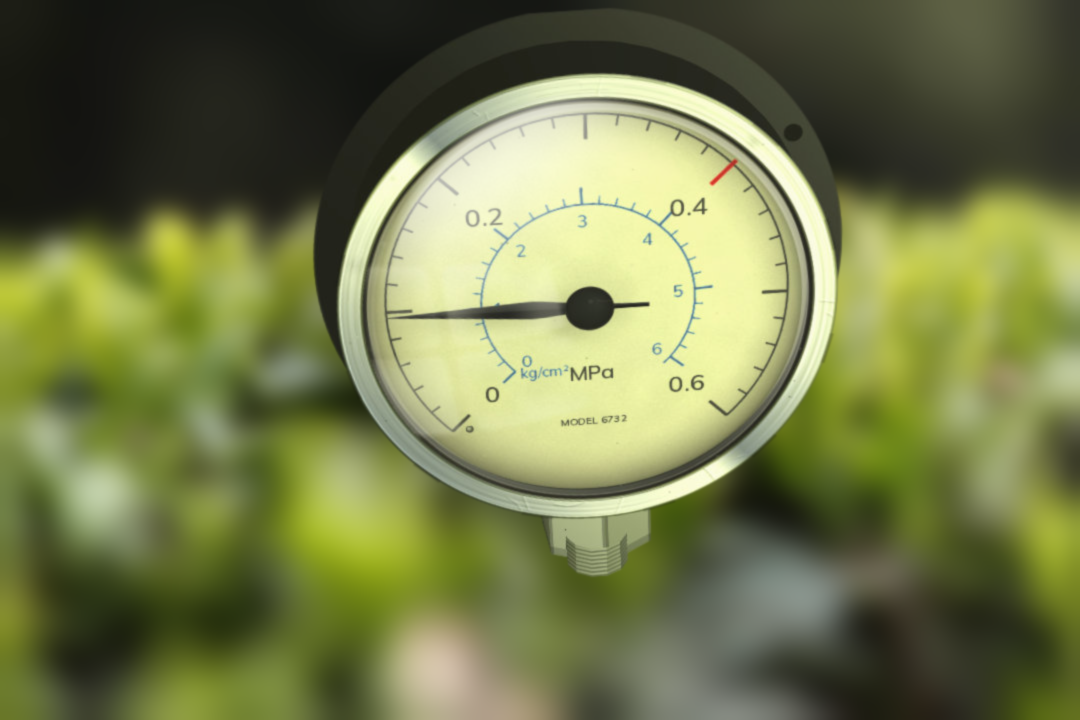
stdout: 0.1 MPa
